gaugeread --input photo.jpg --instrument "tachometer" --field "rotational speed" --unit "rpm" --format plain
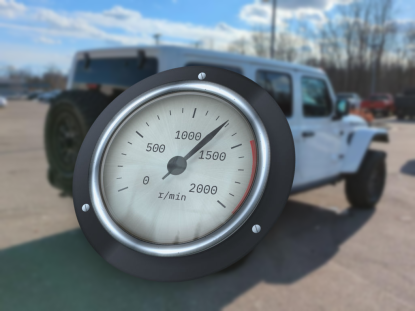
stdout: 1300 rpm
